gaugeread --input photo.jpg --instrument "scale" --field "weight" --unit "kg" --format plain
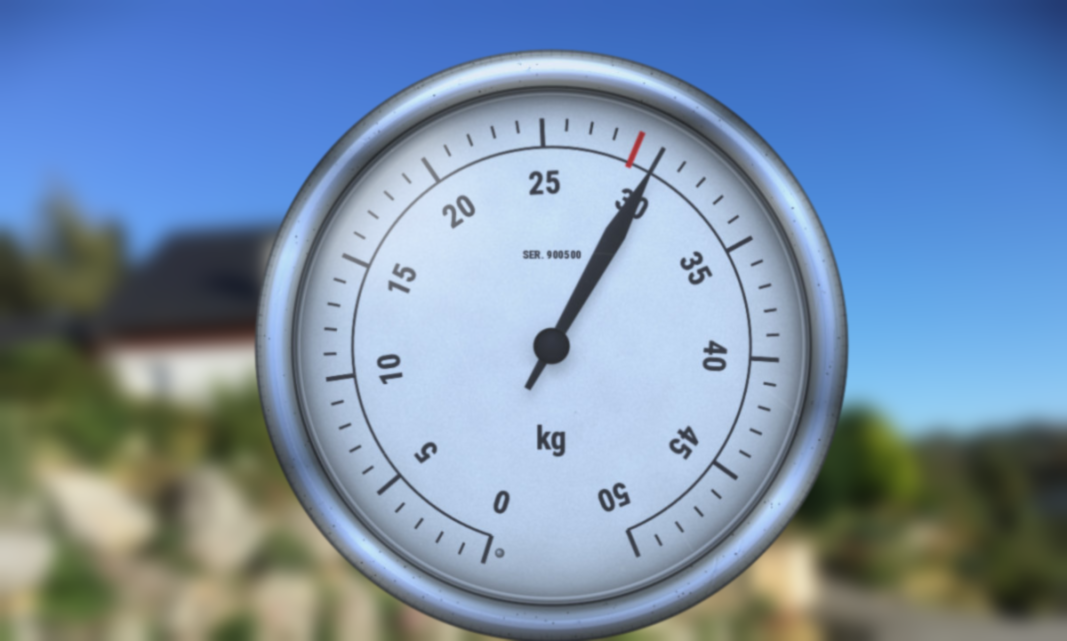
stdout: 30 kg
